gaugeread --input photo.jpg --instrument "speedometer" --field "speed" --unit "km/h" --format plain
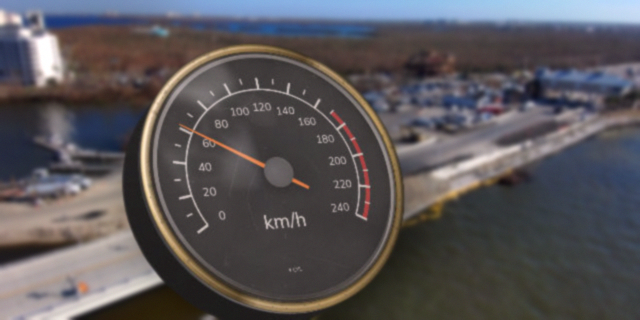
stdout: 60 km/h
